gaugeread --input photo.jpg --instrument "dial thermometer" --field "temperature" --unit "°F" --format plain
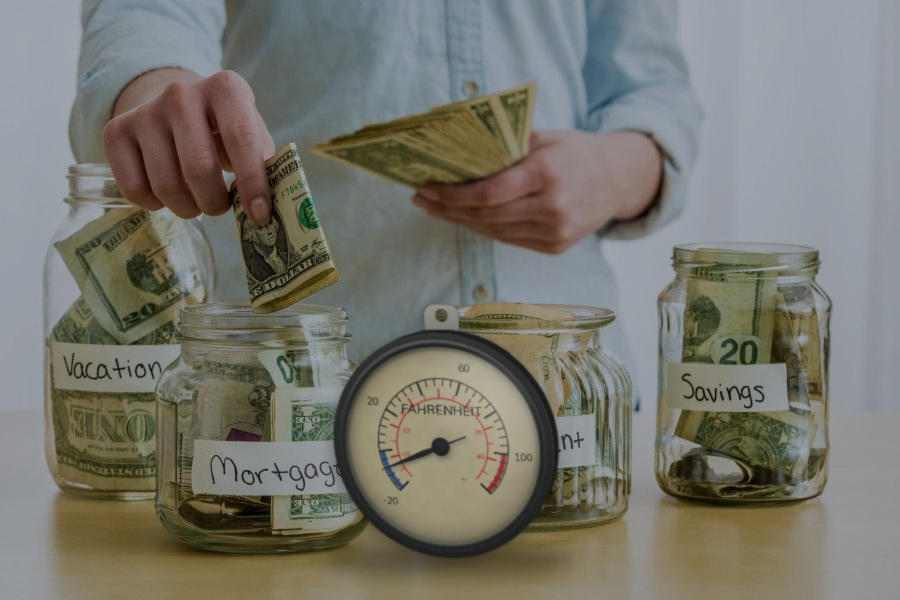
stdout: -8 °F
